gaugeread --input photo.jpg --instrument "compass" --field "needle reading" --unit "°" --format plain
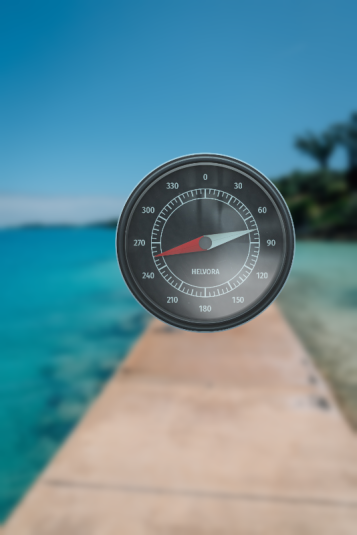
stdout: 255 °
